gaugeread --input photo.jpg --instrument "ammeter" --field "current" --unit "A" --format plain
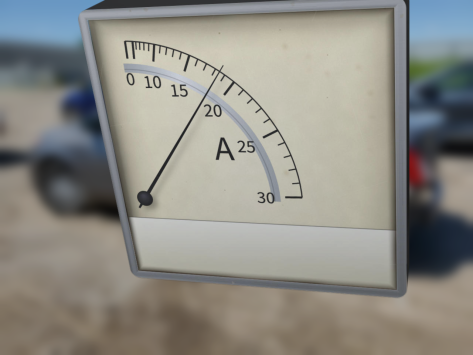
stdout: 18.5 A
